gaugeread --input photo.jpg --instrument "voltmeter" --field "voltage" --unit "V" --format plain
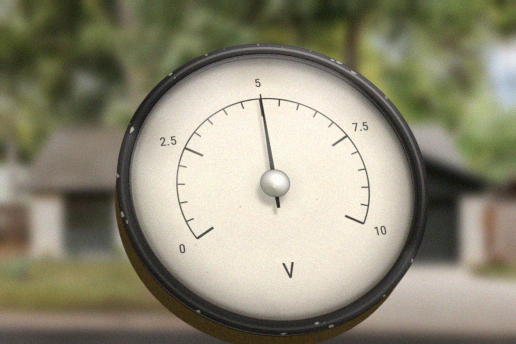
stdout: 5 V
